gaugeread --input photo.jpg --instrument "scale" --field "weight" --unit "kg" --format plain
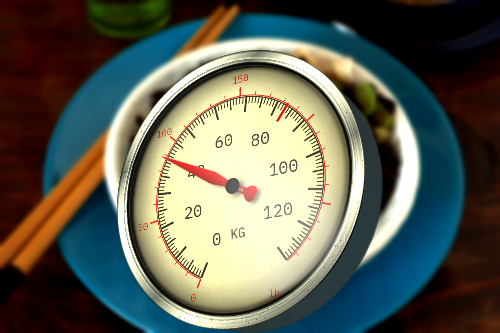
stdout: 40 kg
